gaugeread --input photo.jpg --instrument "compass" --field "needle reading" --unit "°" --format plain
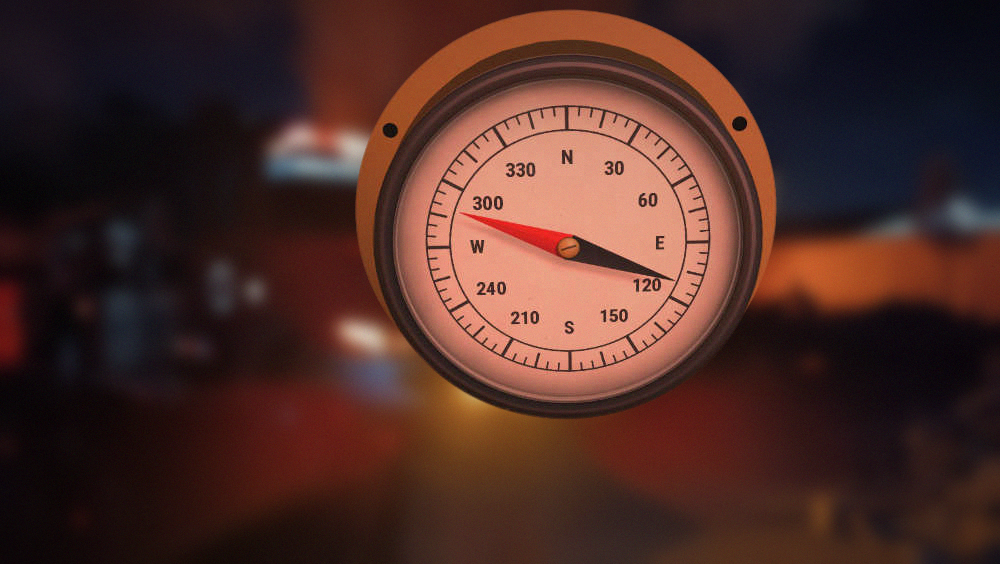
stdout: 290 °
